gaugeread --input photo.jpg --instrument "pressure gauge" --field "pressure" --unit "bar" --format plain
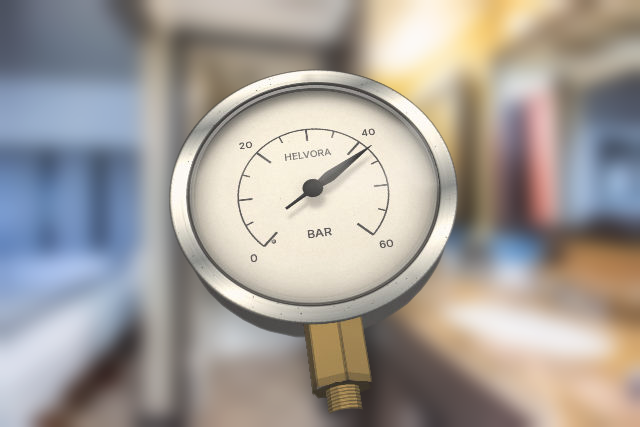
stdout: 42.5 bar
